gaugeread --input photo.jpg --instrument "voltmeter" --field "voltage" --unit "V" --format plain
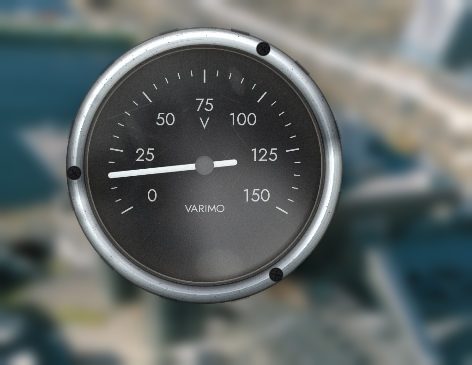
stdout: 15 V
